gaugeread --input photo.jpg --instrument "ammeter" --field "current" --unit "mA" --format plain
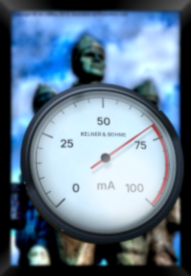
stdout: 70 mA
